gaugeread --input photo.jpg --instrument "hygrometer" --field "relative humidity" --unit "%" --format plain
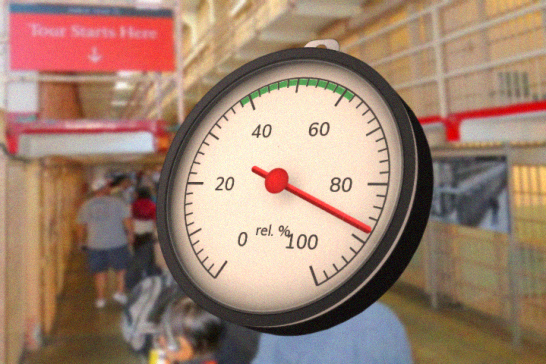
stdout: 88 %
